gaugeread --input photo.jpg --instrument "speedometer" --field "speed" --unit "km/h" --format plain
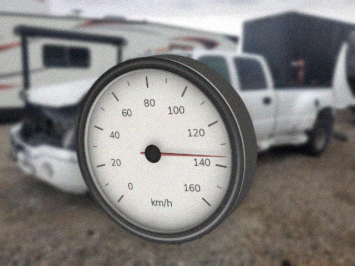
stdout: 135 km/h
